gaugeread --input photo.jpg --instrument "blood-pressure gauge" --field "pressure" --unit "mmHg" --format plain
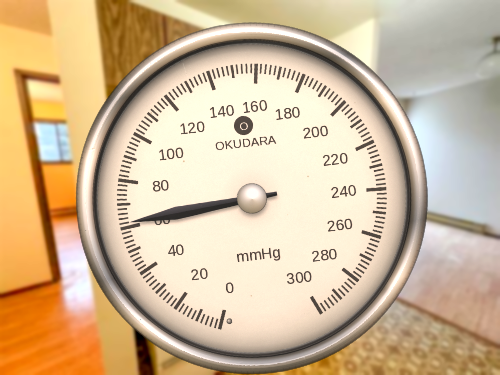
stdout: 62 mmHg
